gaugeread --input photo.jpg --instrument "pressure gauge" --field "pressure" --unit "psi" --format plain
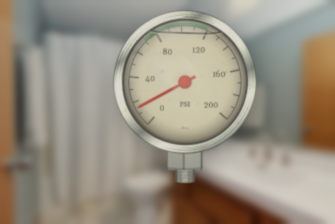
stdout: 15 psi
